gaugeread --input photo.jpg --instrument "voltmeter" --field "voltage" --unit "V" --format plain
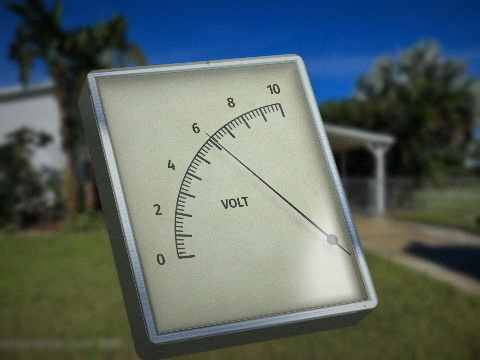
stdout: 6 V
